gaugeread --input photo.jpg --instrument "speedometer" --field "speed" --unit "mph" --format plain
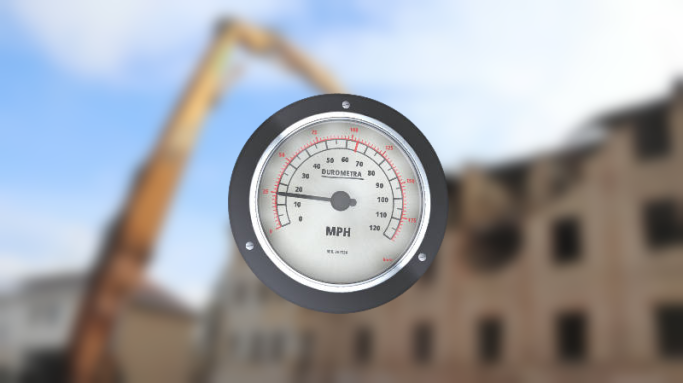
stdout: 15 mph
